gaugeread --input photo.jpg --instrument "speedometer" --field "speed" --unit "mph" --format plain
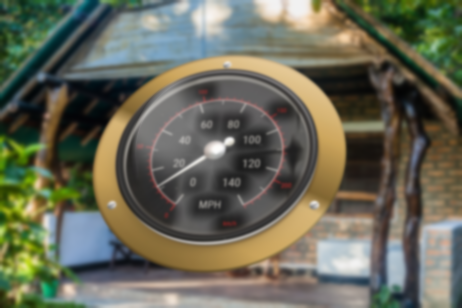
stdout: 10 mph
